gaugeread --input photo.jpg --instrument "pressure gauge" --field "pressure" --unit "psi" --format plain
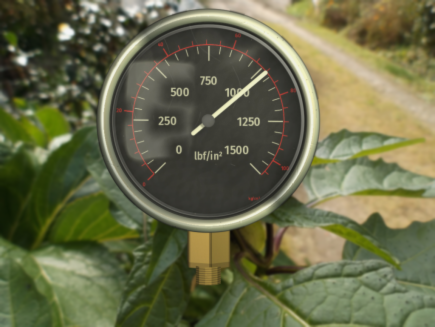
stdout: 1025 psi
